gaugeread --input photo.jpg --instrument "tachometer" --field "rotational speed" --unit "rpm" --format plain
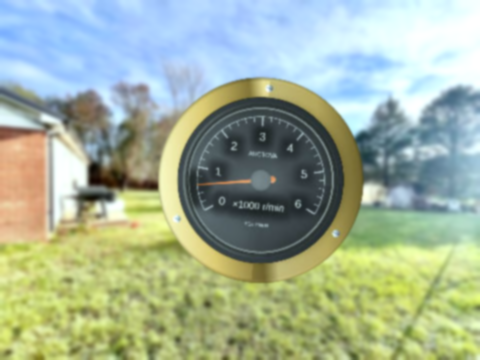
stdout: 600 rpm
